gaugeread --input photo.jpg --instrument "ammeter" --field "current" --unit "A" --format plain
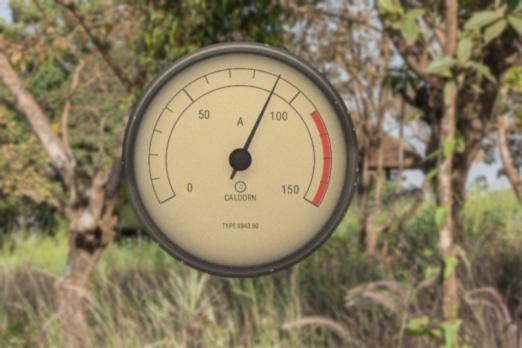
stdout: 90 A
